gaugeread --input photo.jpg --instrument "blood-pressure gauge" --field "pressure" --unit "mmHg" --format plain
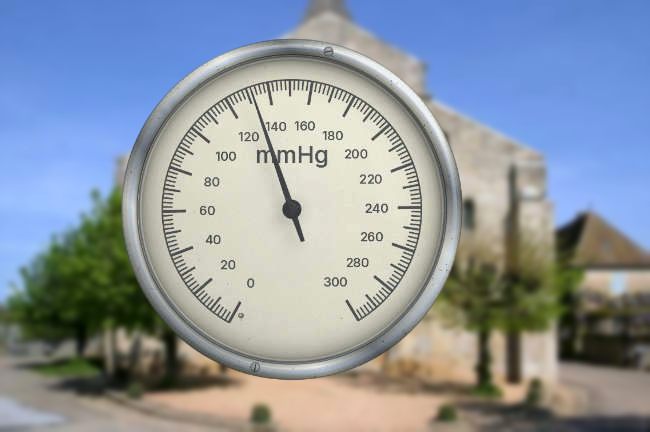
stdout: 132 mmHg
